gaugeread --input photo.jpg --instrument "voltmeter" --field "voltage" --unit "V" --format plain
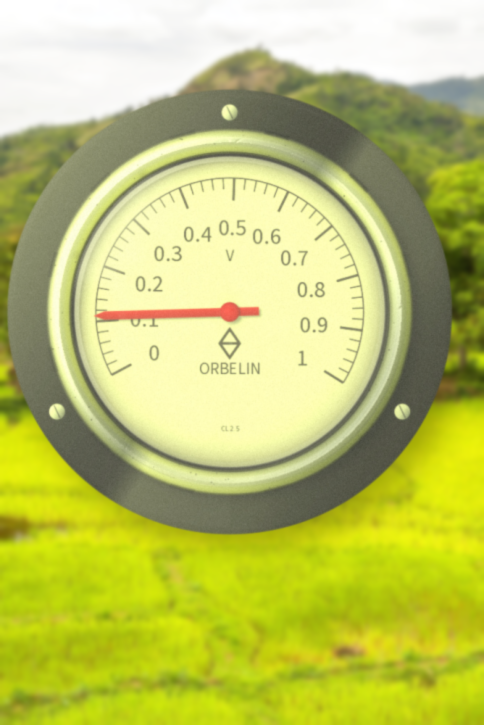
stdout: 0.11 V
